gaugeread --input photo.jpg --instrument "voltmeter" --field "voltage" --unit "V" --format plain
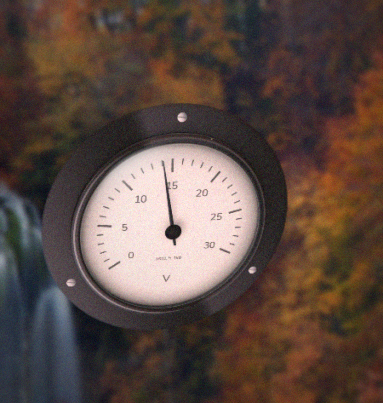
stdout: 14 V
